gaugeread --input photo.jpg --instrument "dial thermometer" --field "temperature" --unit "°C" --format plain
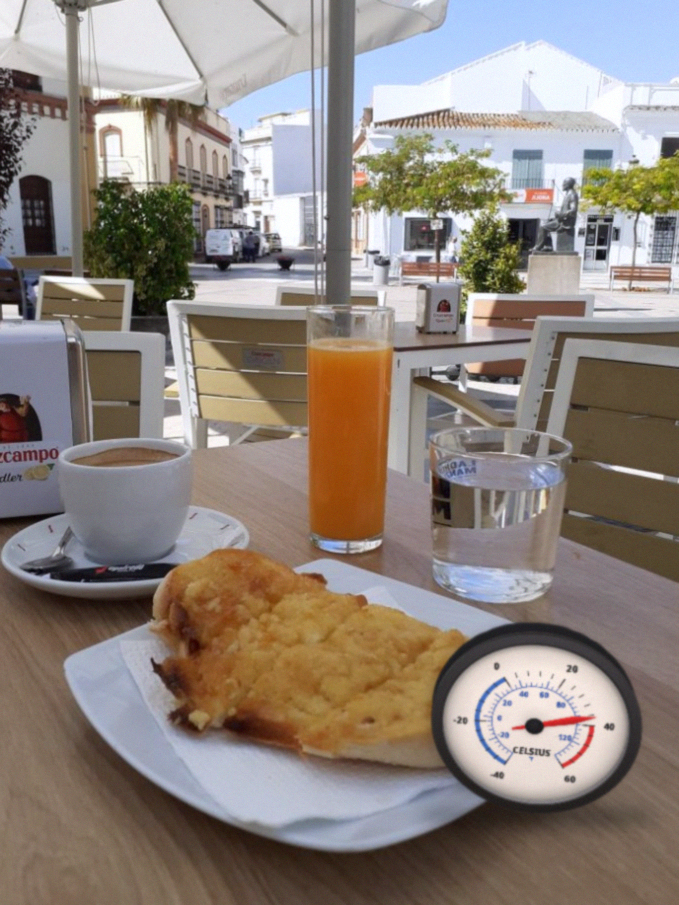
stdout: 36 °C
